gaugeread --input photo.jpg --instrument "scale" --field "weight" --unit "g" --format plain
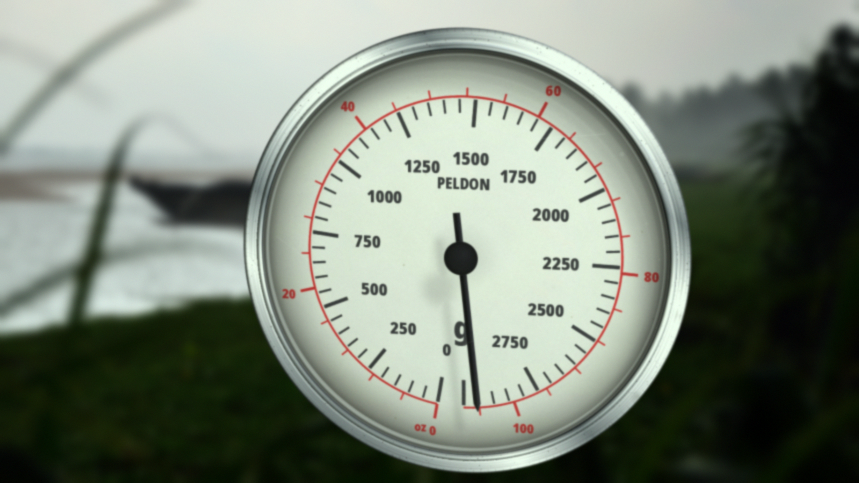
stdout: 2950 g
